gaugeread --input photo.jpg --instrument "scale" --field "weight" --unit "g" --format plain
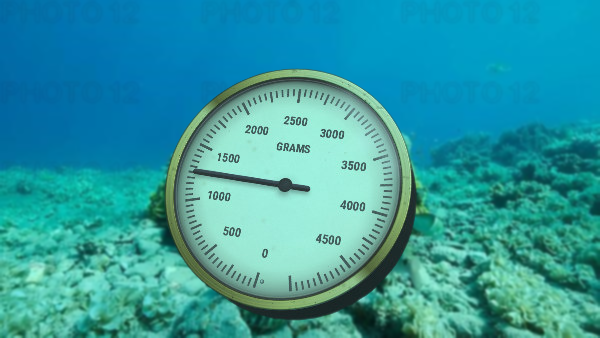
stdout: 1250 g
